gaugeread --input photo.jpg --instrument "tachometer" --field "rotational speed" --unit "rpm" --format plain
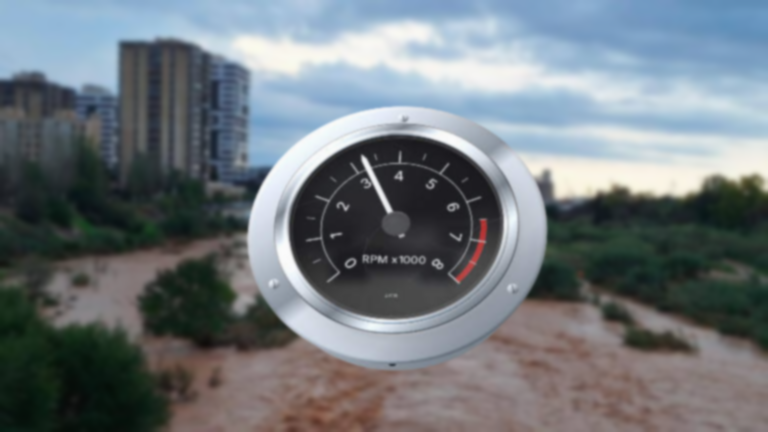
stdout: 3250 rpm
